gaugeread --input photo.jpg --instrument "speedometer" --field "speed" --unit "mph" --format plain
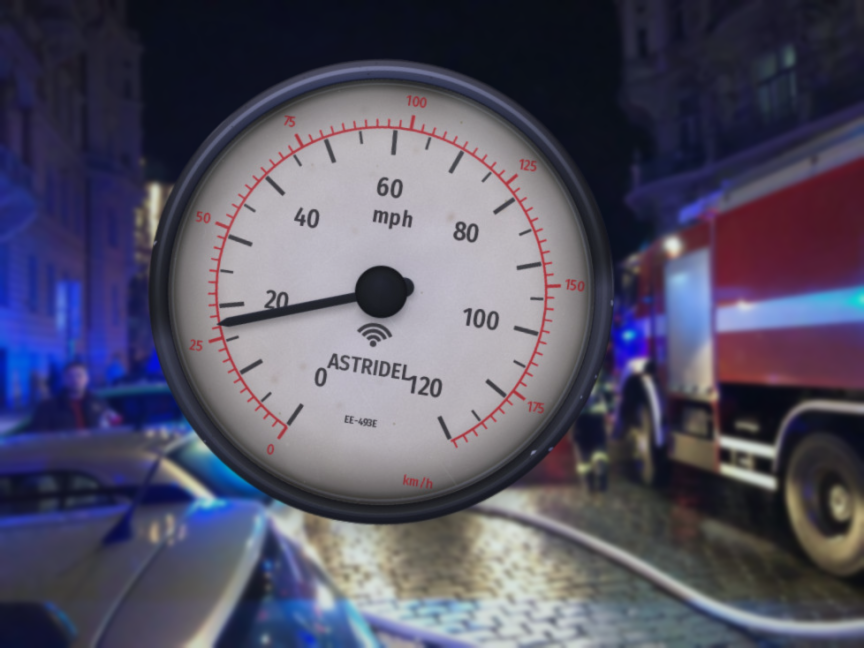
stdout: 17.5 mph
